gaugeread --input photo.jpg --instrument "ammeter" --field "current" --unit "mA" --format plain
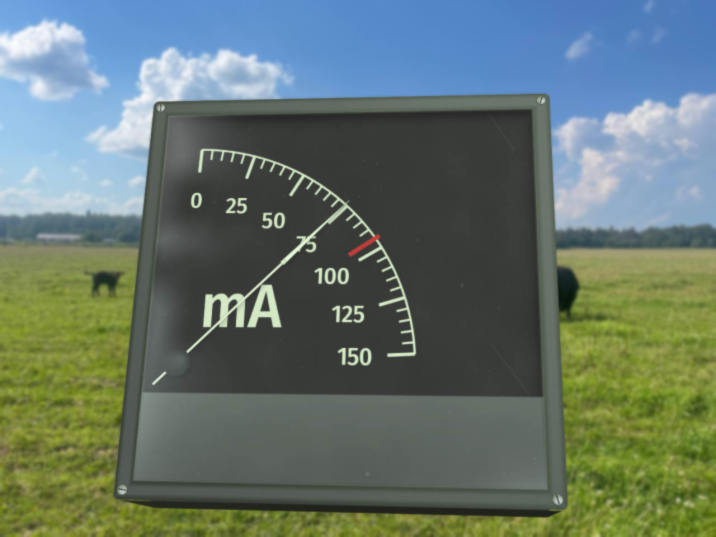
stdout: 75 mA
